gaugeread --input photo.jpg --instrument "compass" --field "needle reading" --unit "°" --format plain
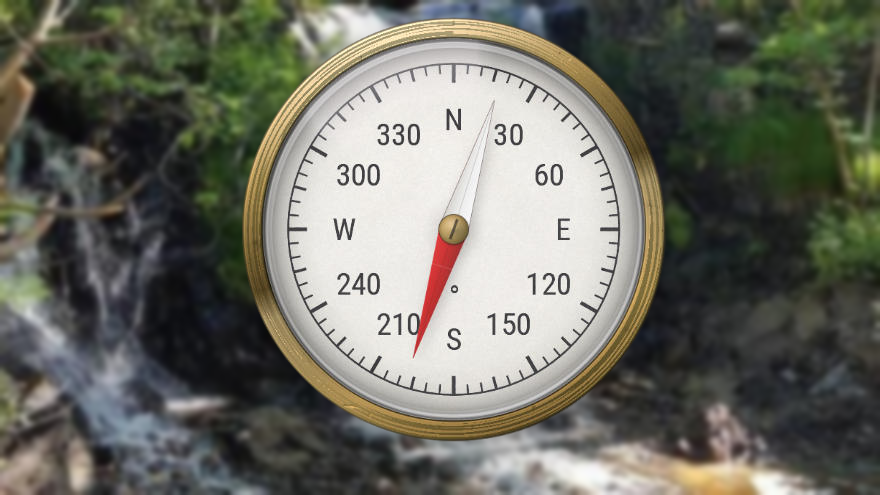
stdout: 197.5 °
